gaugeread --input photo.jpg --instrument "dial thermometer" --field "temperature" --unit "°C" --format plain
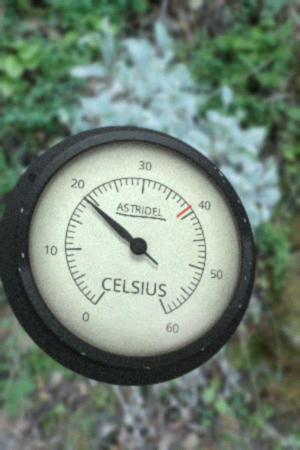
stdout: 19 °C
